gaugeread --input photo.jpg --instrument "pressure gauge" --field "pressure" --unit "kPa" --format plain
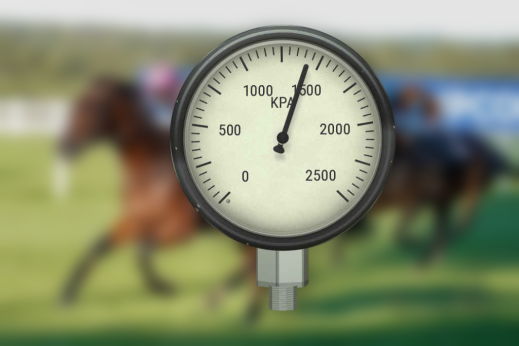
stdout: 1425 kPa
